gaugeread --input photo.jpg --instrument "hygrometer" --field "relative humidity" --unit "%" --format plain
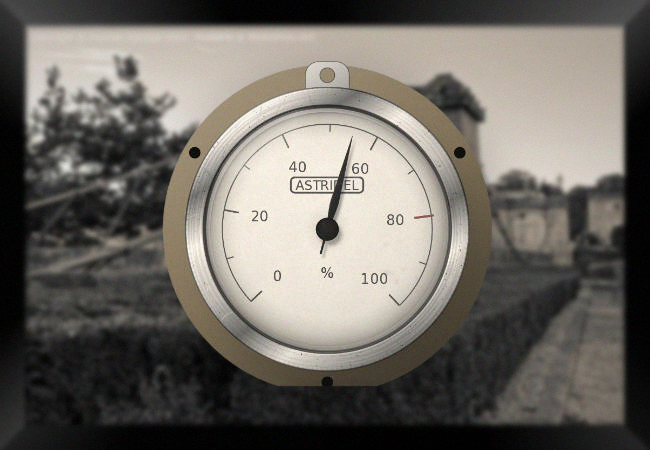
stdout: 55 %
